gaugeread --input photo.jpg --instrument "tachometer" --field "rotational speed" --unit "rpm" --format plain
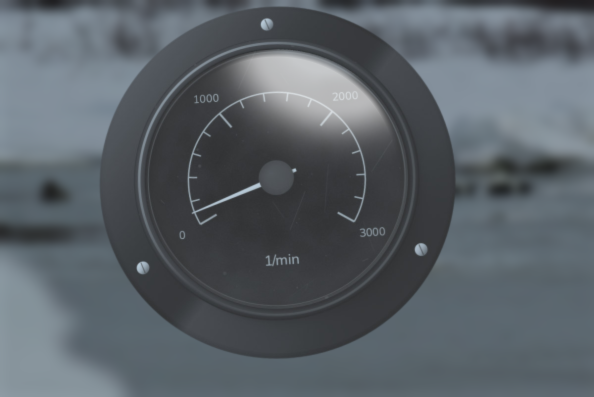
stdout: 100 rpm
